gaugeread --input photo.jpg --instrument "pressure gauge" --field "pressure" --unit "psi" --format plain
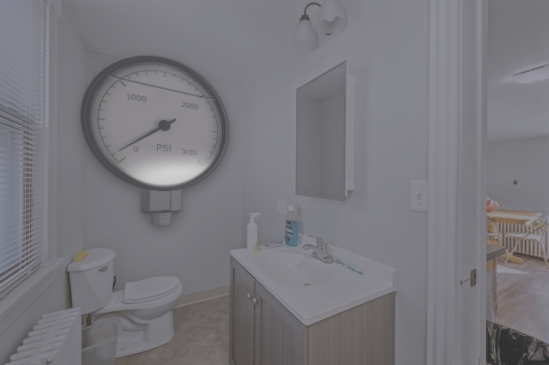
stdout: 100 psi
